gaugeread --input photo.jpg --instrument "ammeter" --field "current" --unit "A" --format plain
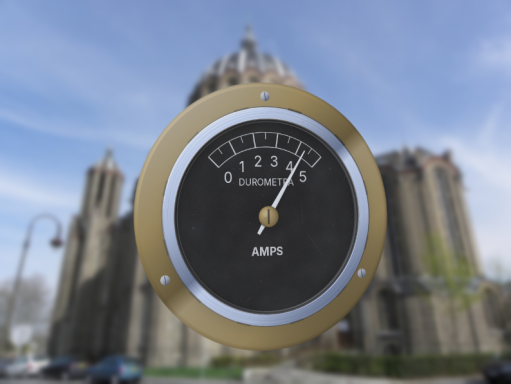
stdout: 4.25 A
